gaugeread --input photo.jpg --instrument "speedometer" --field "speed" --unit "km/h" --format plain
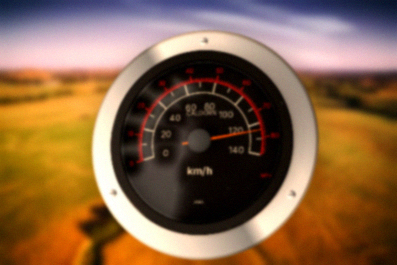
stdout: 125 km/h
